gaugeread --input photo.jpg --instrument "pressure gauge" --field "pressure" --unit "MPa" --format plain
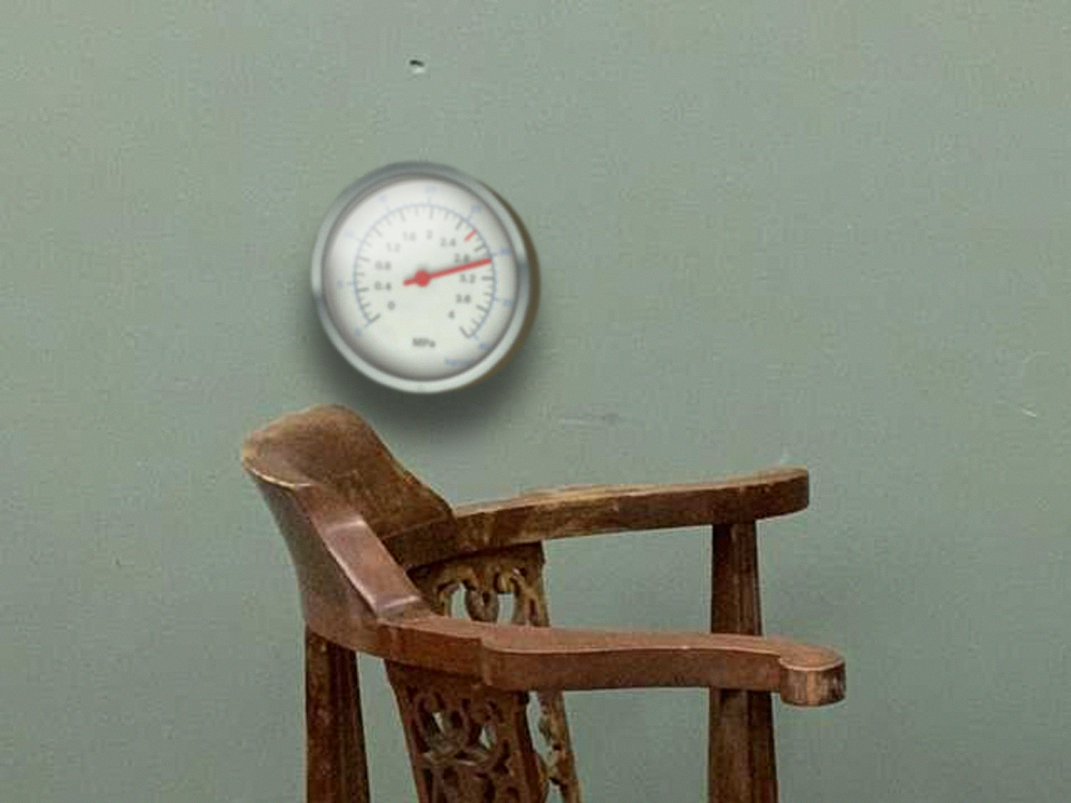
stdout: 3 MPa
